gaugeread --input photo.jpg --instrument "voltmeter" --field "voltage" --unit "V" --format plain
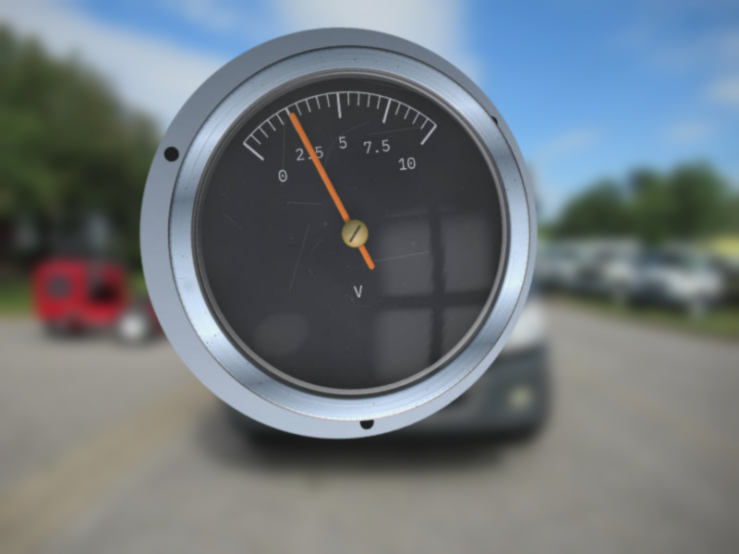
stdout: 2.5 V
